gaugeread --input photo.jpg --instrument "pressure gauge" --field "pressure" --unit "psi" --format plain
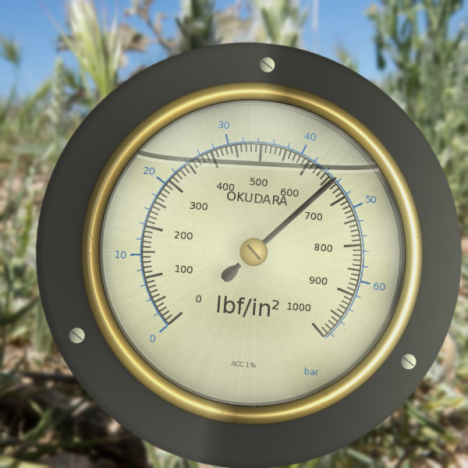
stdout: 660 psi
